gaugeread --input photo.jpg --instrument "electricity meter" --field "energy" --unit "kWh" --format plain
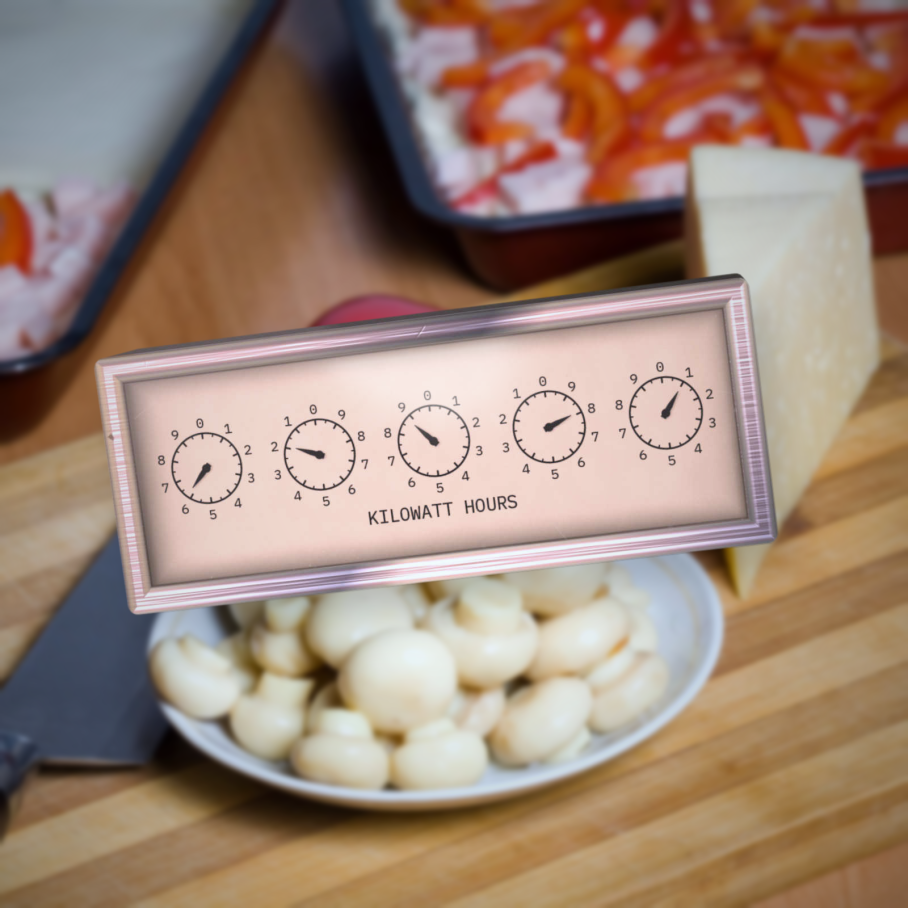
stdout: 61881 kWh
